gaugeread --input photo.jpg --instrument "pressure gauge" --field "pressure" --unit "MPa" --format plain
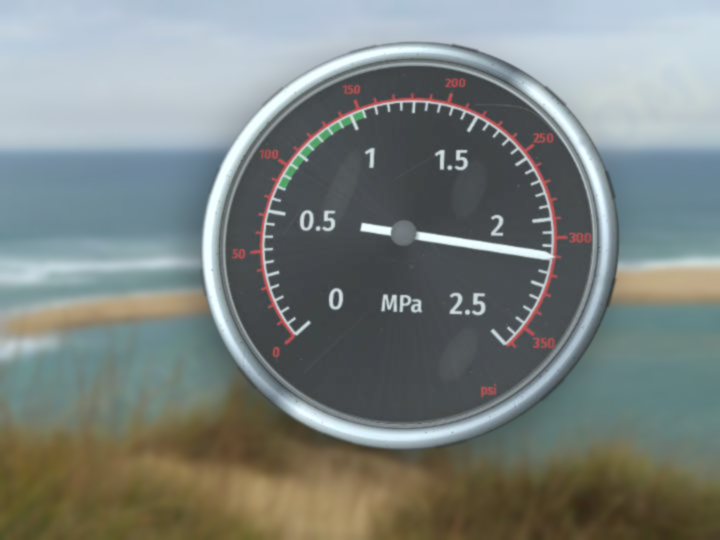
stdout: 2.15 MPa
